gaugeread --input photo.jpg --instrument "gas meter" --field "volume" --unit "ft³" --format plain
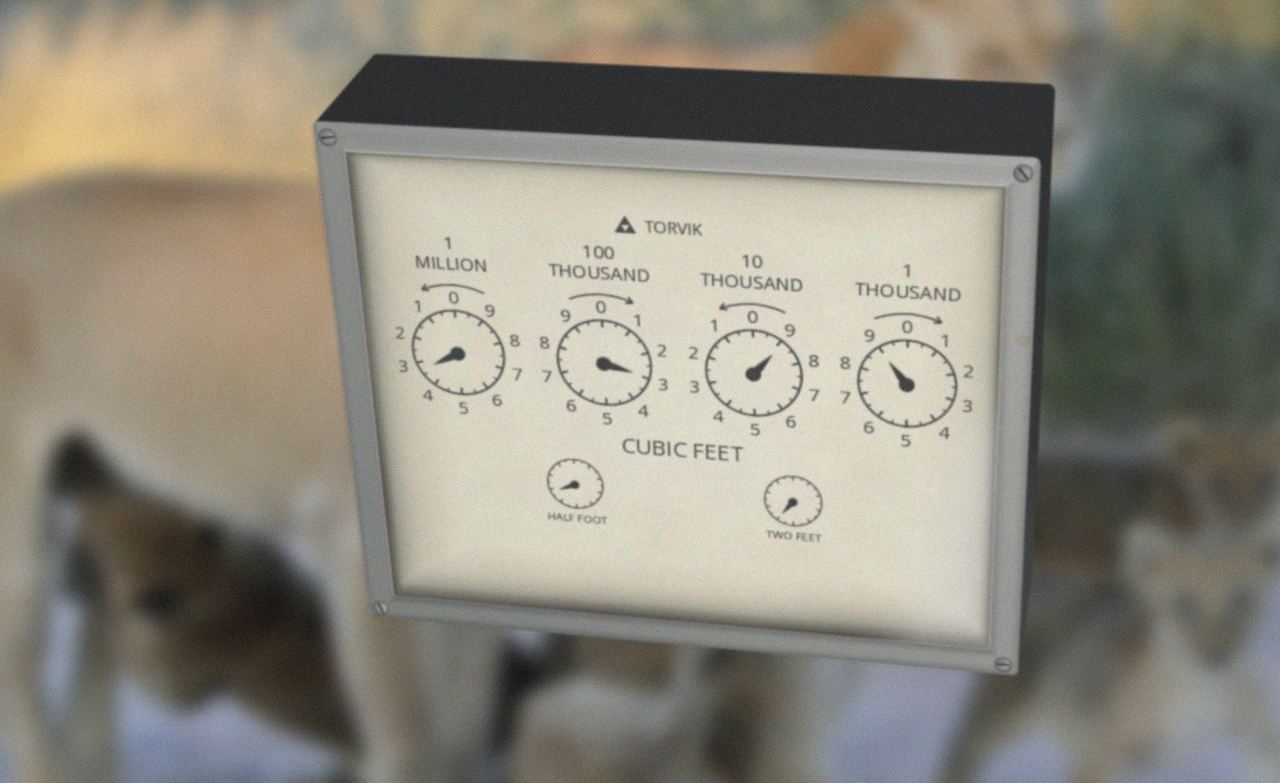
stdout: 328900 ft³
